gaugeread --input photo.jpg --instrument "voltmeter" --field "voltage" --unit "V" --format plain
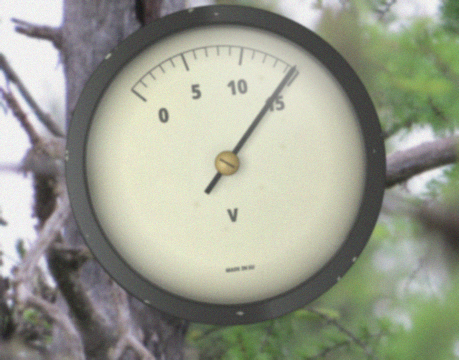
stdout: 14.5 V
